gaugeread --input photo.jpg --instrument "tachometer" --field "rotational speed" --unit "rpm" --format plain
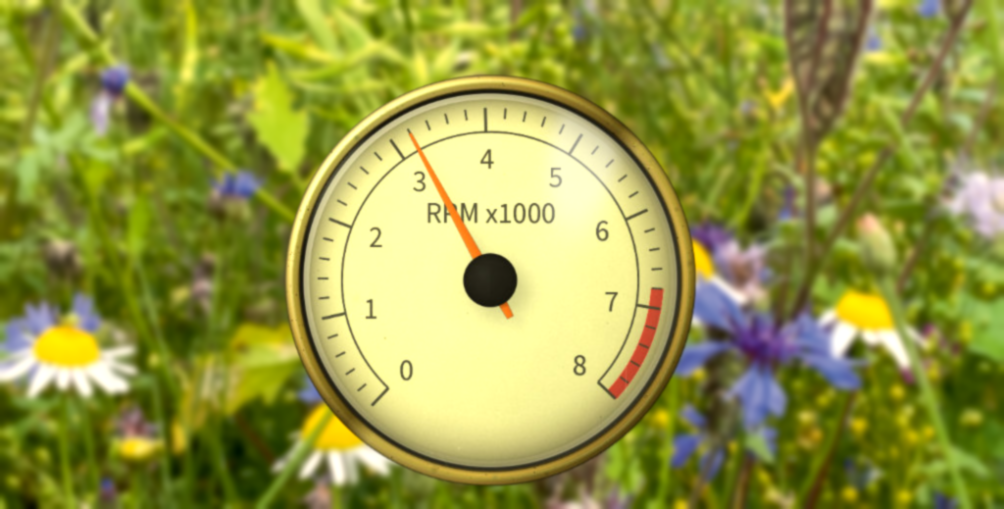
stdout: 3200 rpm
